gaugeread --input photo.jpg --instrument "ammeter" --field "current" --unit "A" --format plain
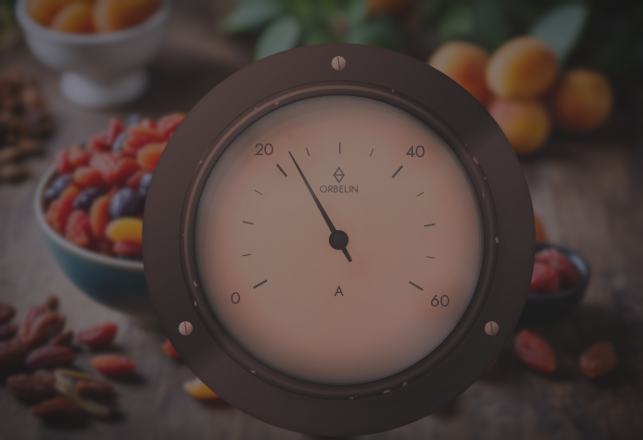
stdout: 22.5 A
